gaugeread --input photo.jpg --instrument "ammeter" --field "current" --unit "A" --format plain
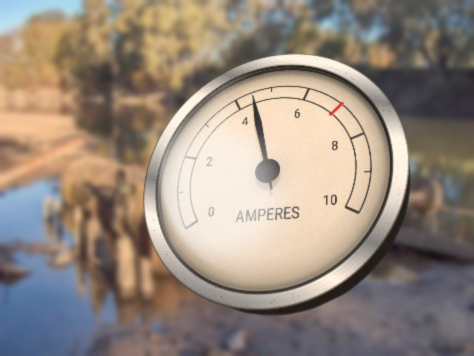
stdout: 4.5 A
